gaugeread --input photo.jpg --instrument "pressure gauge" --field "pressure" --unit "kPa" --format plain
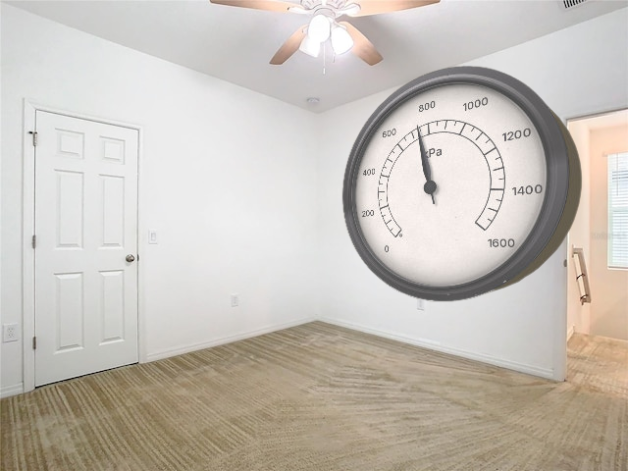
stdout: 750 kPa
